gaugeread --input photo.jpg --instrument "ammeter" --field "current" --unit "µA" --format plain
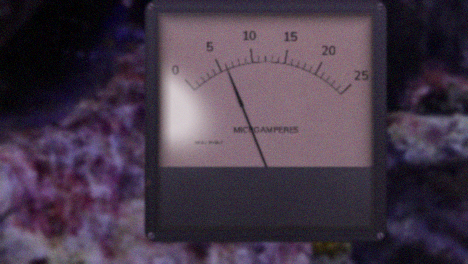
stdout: 6 µA
